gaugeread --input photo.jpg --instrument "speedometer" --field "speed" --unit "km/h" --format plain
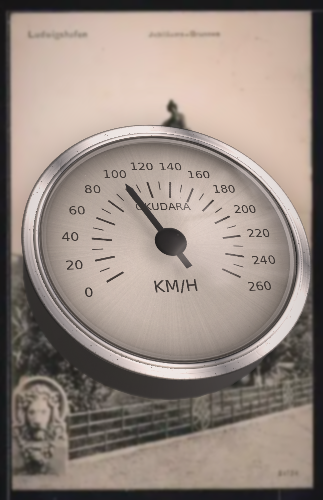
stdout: 100 km/h
